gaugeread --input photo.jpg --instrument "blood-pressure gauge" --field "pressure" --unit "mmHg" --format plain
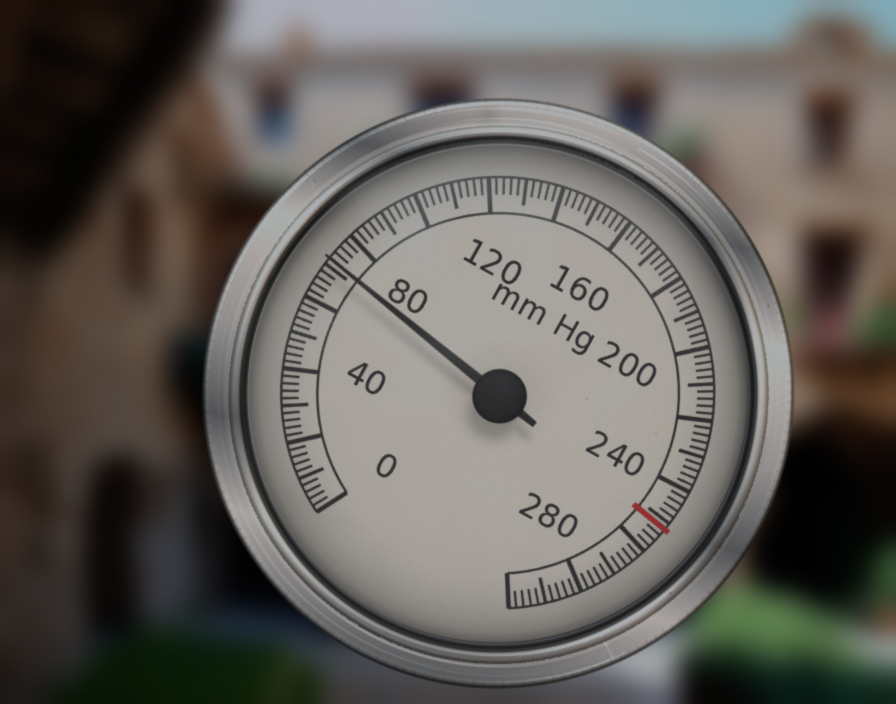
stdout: 72 mmHg
